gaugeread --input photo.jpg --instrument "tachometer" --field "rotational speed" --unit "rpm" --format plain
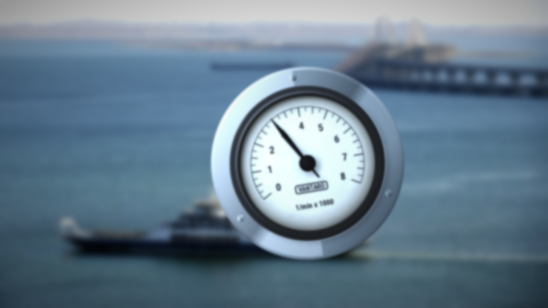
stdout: 3000 rpm
